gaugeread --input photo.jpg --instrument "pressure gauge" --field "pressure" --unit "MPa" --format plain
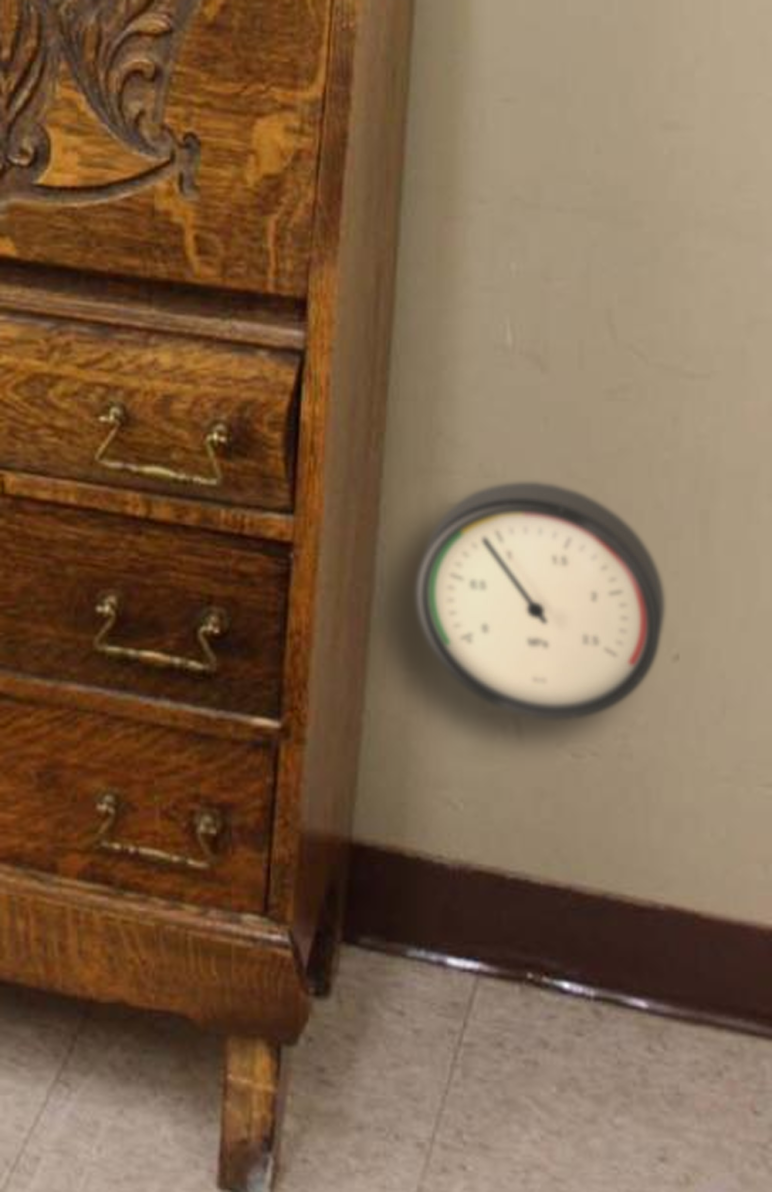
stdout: 0.9 MPa
